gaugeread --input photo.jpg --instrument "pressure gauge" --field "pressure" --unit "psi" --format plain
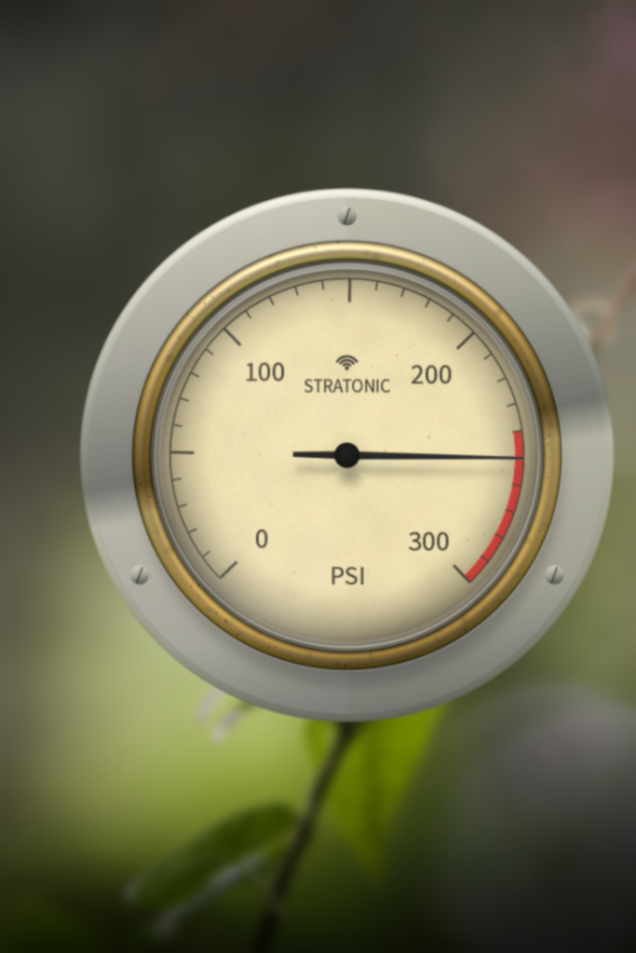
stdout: 250 psi
